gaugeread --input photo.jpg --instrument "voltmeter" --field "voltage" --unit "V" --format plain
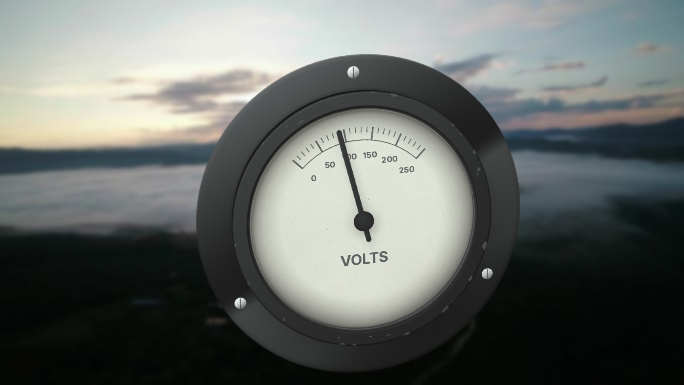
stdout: 90 V
